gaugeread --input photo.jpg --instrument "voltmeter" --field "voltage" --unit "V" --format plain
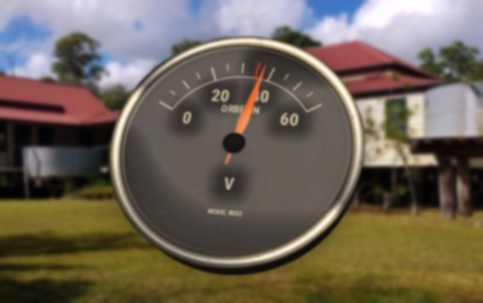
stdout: 37.5 V
